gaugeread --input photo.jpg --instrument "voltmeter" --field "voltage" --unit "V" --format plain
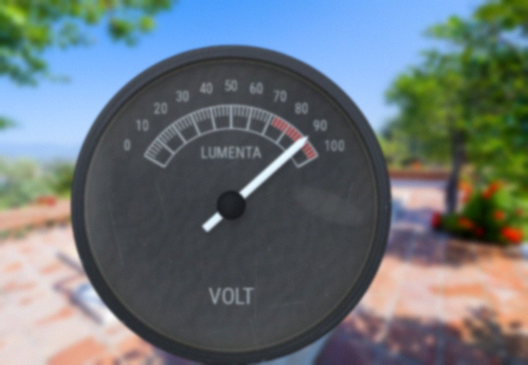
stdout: 90 V
